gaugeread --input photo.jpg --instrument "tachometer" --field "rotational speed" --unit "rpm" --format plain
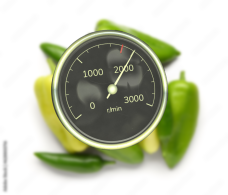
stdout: 2000 rpm
